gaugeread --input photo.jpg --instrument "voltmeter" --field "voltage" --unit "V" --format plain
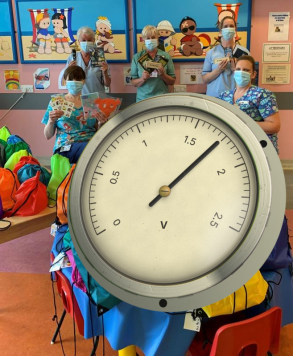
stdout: 1.75 V
